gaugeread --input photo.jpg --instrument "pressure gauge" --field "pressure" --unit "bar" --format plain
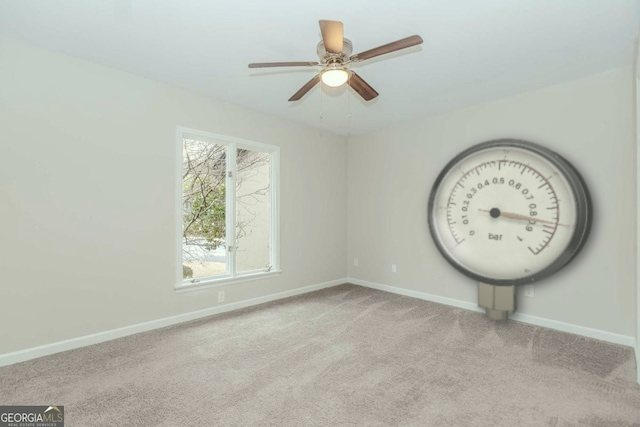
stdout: 0.86 bar
